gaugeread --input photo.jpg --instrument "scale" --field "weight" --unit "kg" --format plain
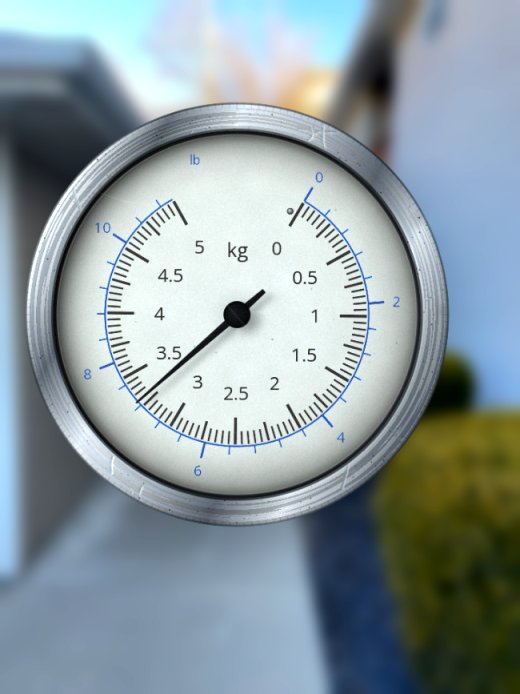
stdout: 3.3 kg
